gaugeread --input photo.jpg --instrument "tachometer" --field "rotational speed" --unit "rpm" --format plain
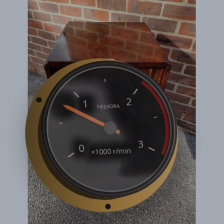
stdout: 750 rpm
